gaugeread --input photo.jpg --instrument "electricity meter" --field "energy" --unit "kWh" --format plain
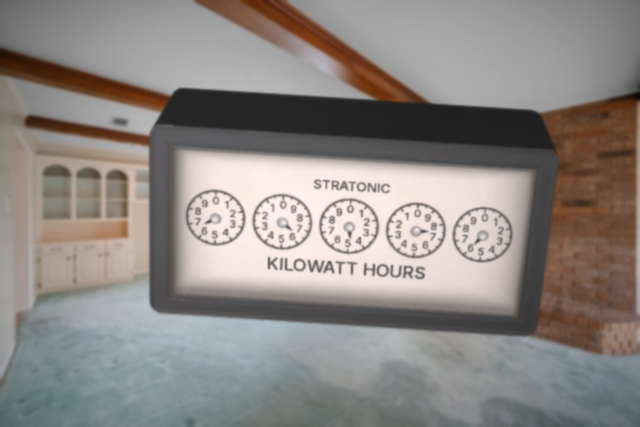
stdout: 66476 kWh
